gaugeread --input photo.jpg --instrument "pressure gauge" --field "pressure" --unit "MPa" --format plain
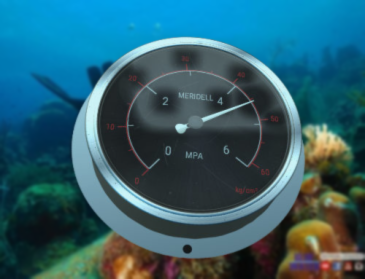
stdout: 4.5 MPa
